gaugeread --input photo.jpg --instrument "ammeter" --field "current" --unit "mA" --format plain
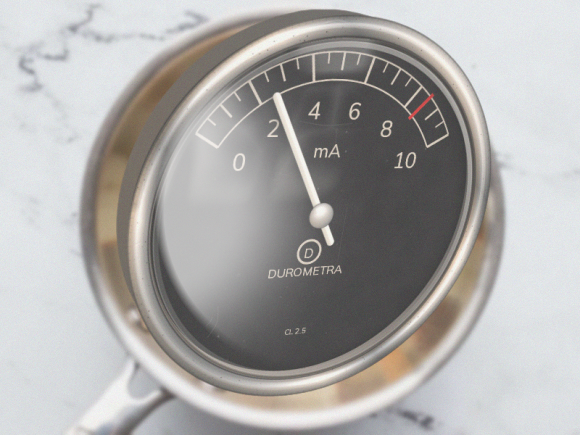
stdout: 2.5 mA
